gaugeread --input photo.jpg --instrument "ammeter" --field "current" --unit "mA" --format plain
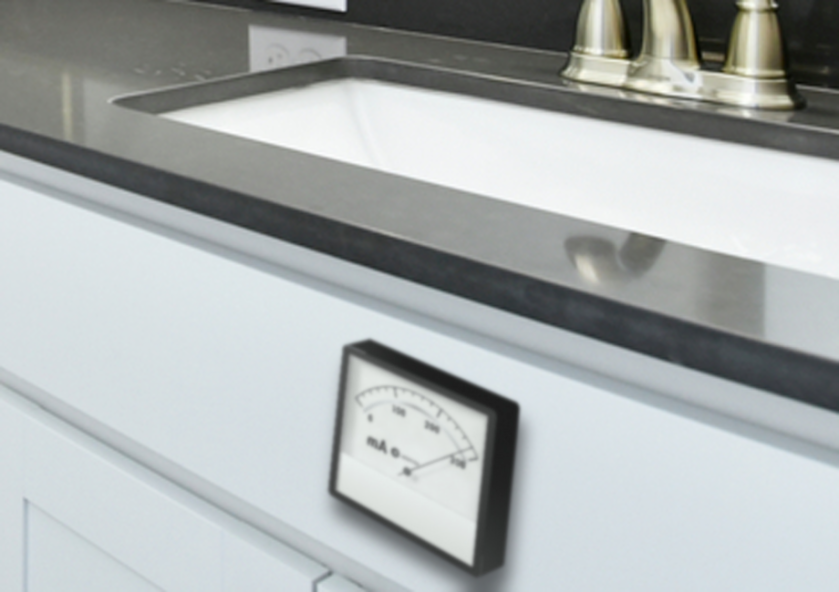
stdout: 280 mA
